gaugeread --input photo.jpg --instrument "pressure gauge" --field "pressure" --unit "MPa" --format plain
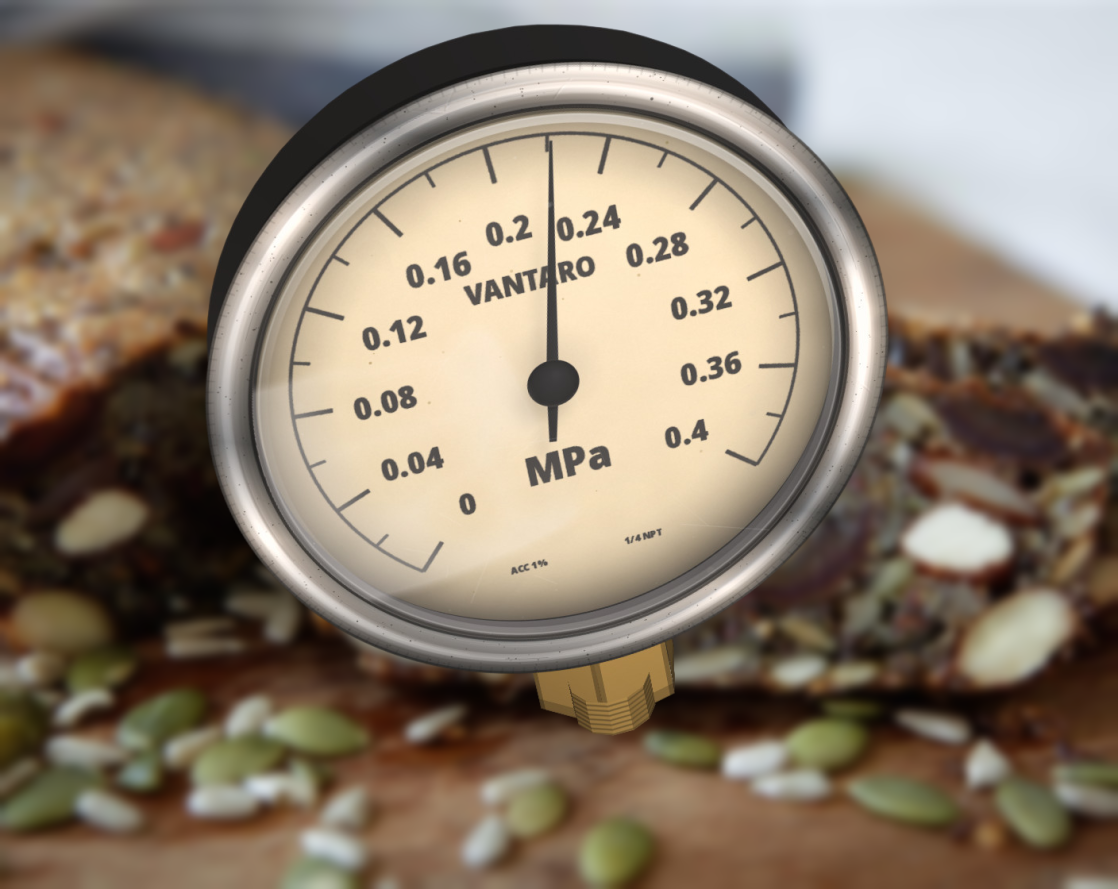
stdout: 0.22 MPa
